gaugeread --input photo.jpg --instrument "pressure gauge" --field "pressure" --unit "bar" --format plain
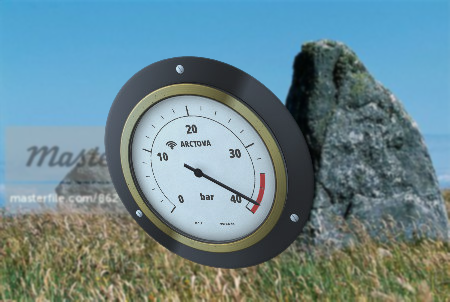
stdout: 38 bar
